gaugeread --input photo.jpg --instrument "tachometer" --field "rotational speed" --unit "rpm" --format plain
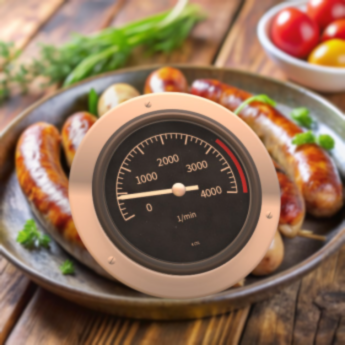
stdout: 400 rpm
